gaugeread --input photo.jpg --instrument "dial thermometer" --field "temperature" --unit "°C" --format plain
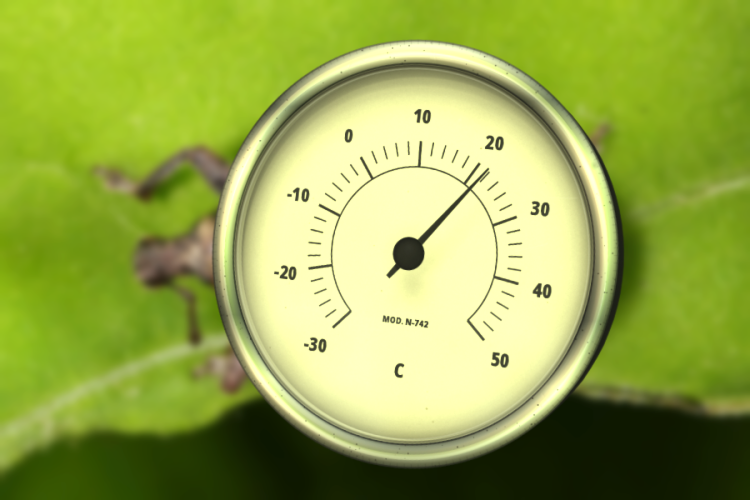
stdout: 22 °C
